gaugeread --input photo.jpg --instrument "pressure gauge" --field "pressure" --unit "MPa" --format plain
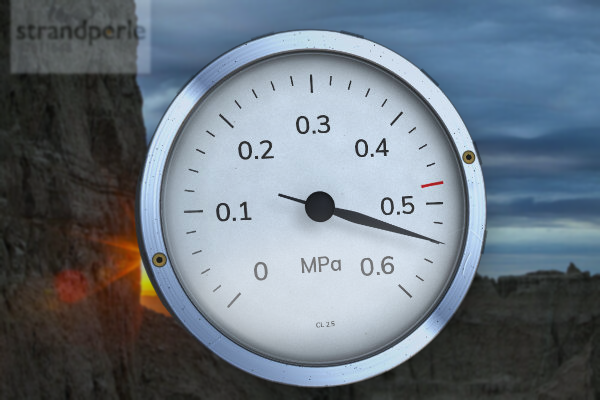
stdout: 0.54 MPa
